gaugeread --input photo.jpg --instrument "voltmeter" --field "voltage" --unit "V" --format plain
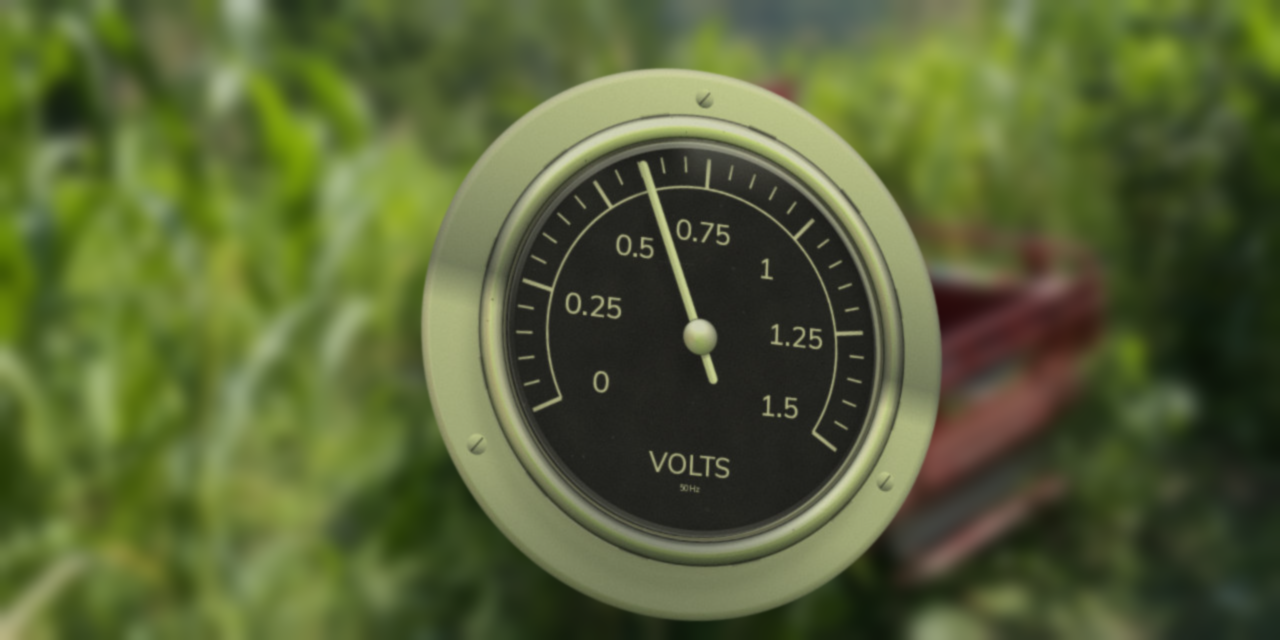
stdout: 0.6 V
